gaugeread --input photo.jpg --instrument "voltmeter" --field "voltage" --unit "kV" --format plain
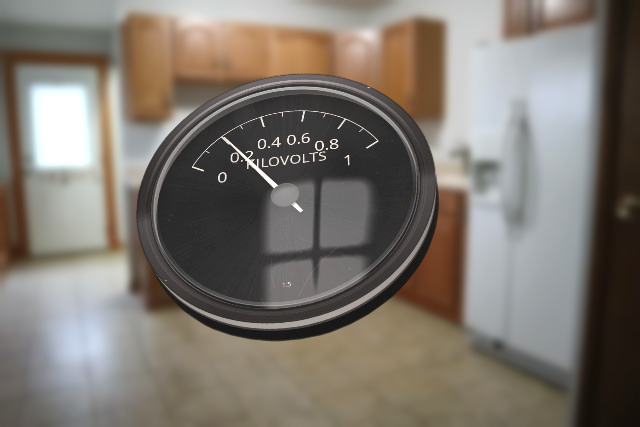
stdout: 0.2 kV
